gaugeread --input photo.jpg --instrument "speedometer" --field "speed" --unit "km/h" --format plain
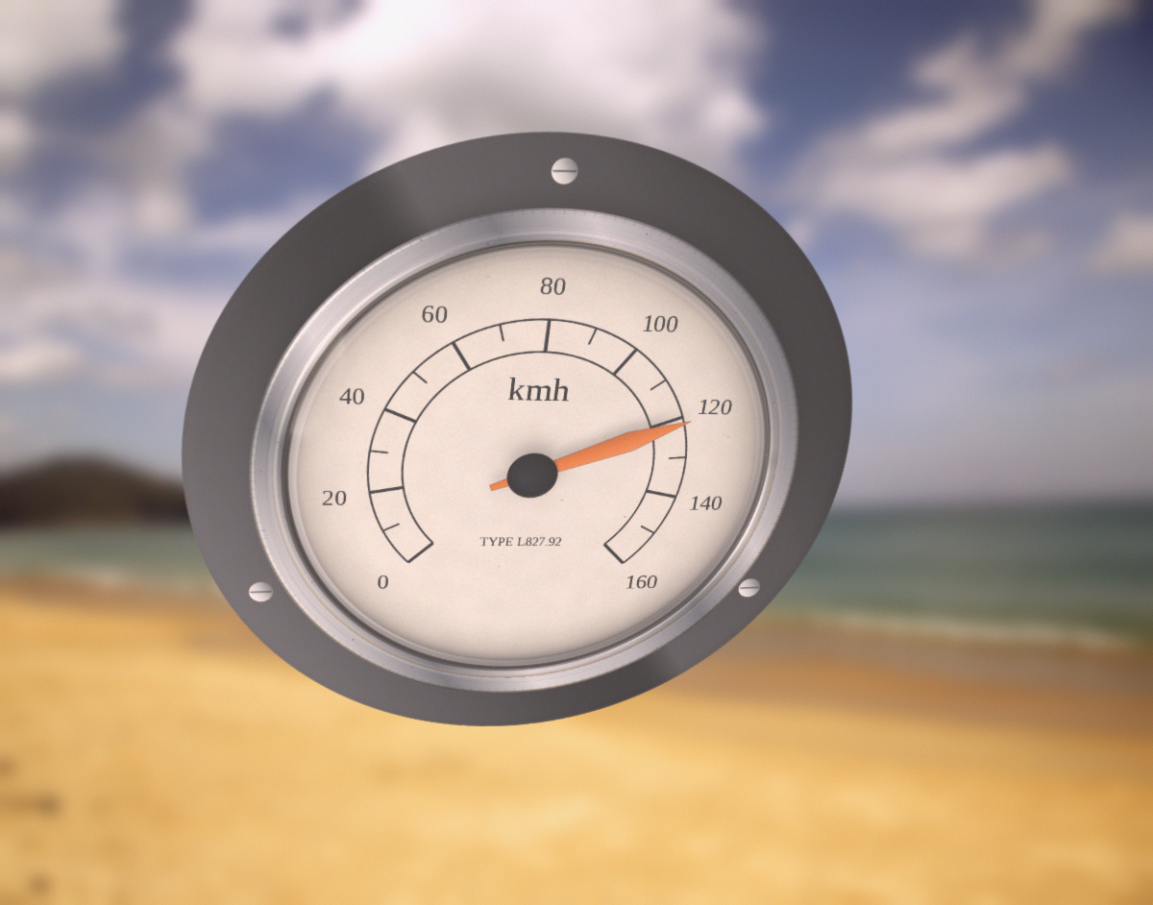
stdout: 120 km/h
